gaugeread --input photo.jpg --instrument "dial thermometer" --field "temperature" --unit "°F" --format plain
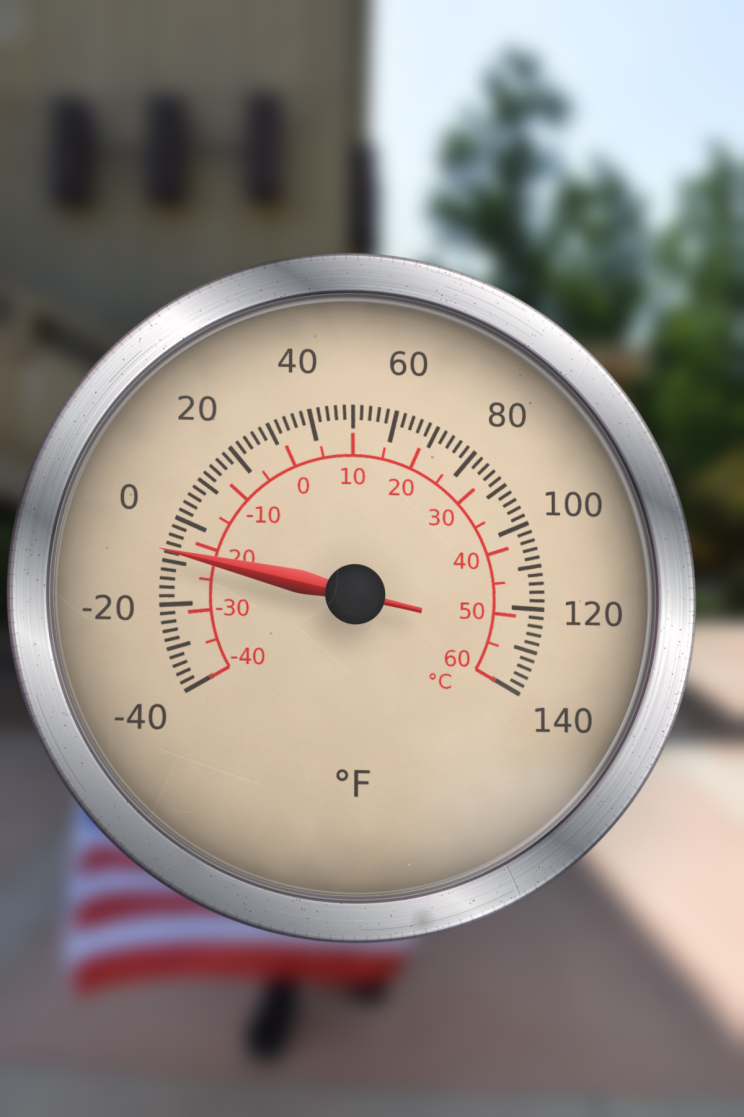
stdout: -8 °F
